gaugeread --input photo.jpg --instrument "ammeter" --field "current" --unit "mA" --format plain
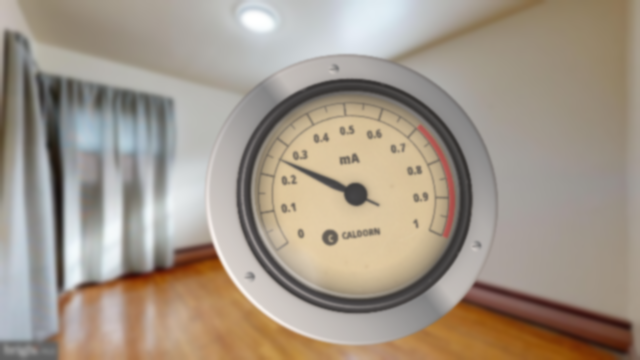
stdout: 0.25 mA
